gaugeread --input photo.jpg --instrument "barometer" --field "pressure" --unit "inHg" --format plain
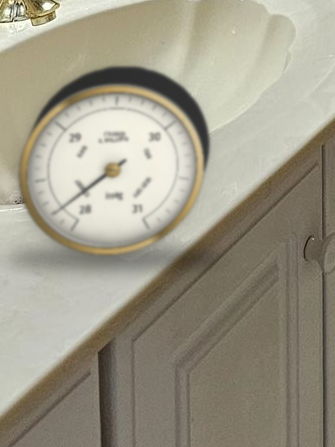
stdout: 28.2 inHg
